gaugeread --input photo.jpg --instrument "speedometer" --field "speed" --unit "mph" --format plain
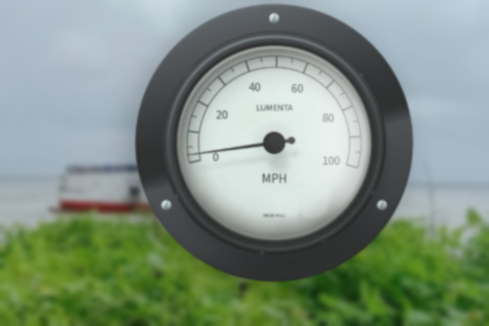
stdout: 2.5 mph
